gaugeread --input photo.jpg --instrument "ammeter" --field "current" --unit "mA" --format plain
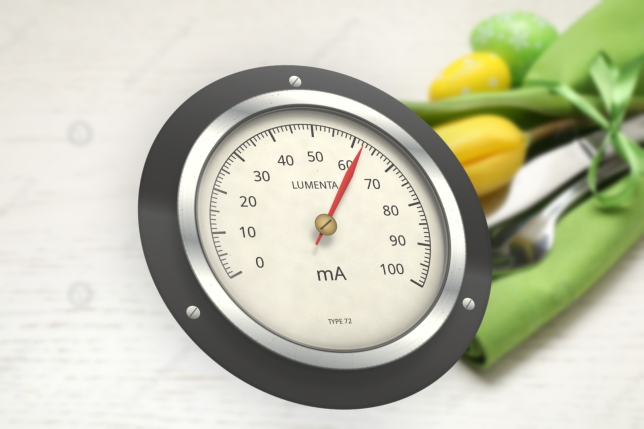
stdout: 62 mA
